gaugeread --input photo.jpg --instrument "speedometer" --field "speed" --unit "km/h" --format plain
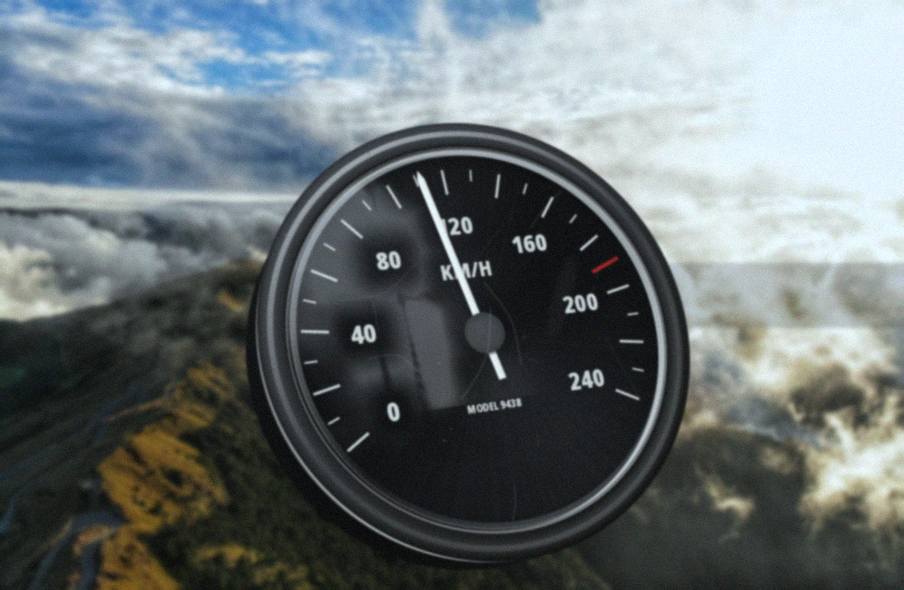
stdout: 110 km/h
